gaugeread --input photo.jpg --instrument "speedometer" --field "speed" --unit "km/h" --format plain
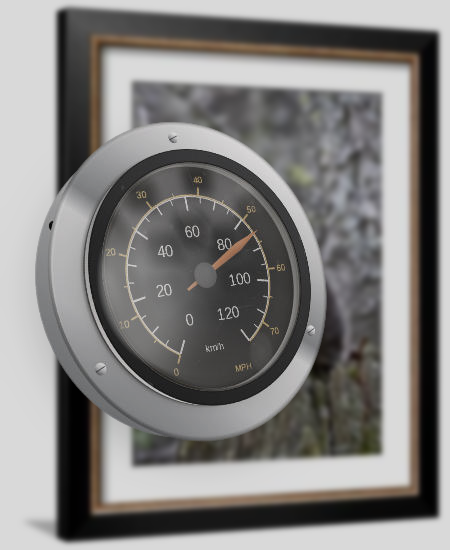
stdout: 85 km/h
